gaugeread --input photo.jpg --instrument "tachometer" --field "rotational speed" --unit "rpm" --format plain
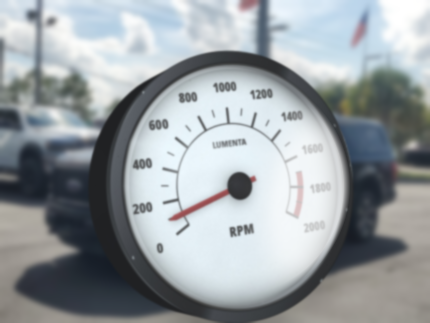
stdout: 100 rpm
